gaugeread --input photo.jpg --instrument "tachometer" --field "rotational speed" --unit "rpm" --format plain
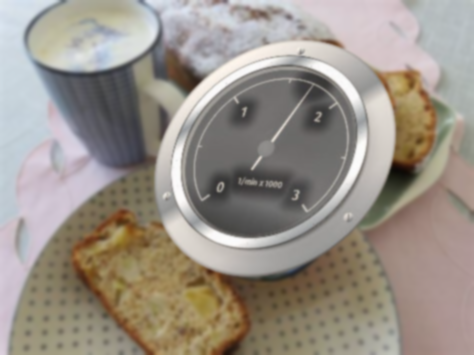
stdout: 1750 rpm
